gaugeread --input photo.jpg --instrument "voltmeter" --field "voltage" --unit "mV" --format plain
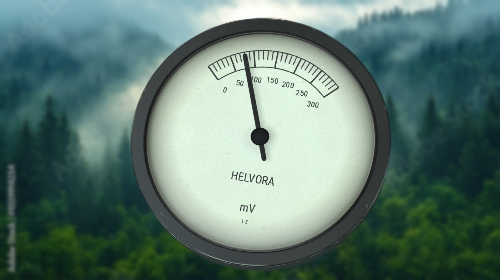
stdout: 80 mV
